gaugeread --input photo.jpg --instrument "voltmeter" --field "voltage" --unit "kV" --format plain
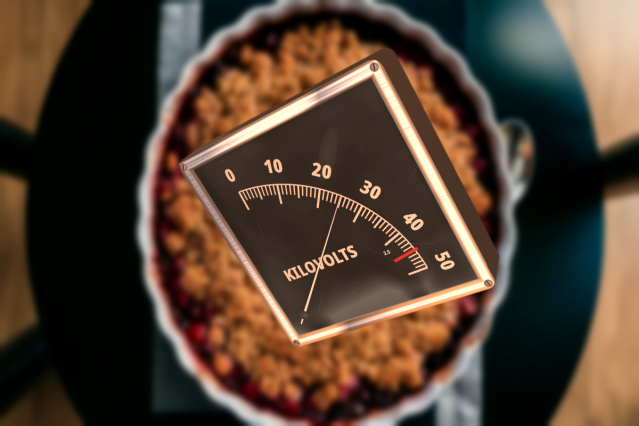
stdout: 25 kV
